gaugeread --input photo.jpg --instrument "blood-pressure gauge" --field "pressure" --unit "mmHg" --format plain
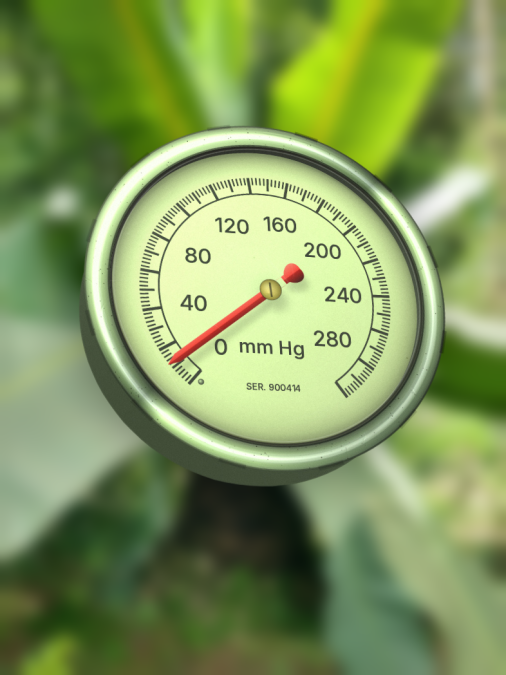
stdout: 12 mmHg
